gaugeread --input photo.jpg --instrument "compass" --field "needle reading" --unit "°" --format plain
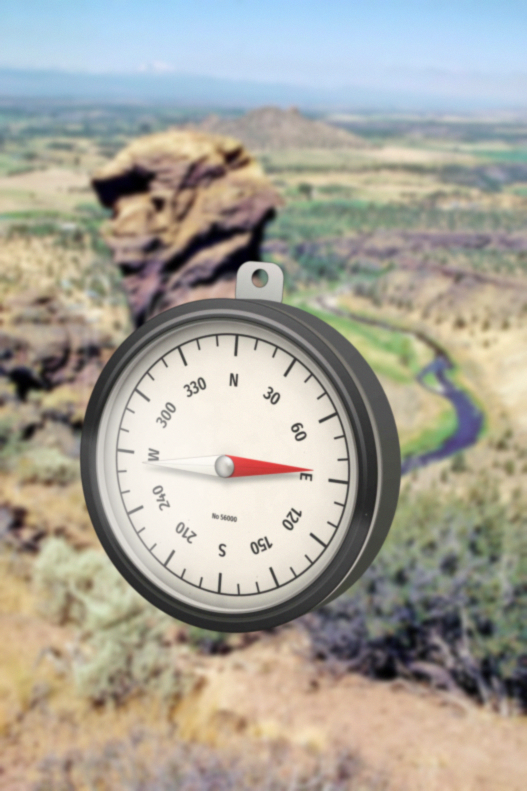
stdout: 85 °
